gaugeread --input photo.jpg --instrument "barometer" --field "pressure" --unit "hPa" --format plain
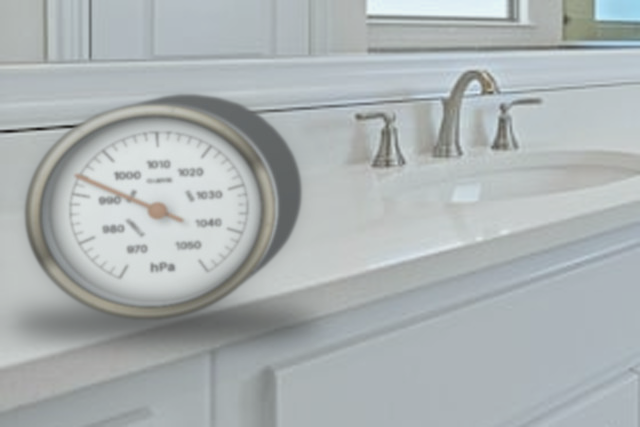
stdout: 994 hPa
